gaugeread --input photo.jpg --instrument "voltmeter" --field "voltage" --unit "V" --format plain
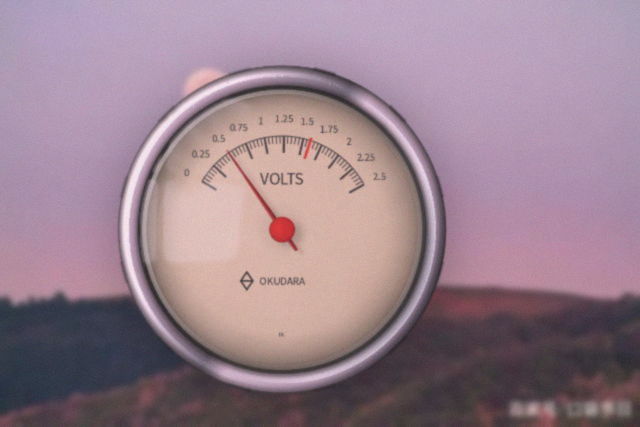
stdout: 0.5 V
